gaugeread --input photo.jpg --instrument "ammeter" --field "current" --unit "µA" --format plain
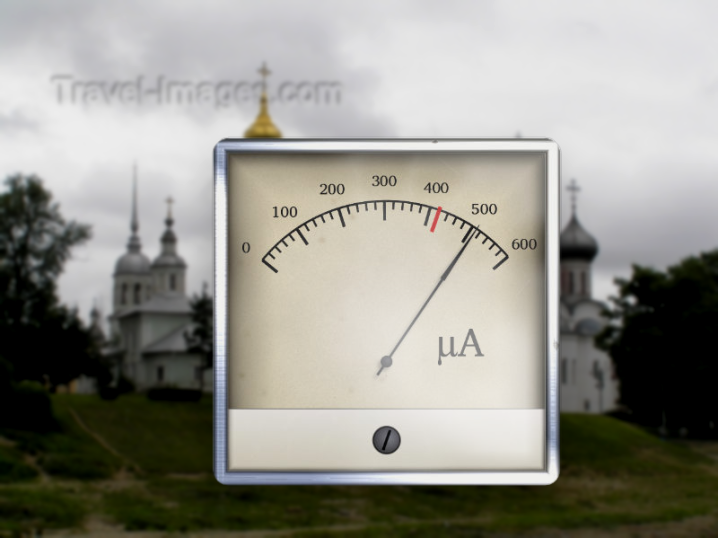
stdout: 510 µA
